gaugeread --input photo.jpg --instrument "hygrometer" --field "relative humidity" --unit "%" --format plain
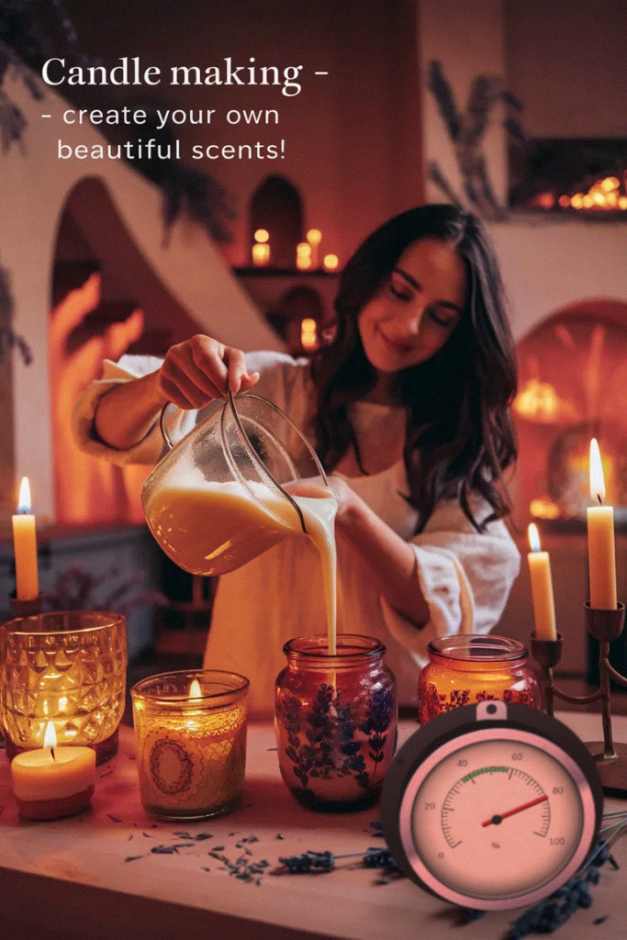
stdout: 80 %
